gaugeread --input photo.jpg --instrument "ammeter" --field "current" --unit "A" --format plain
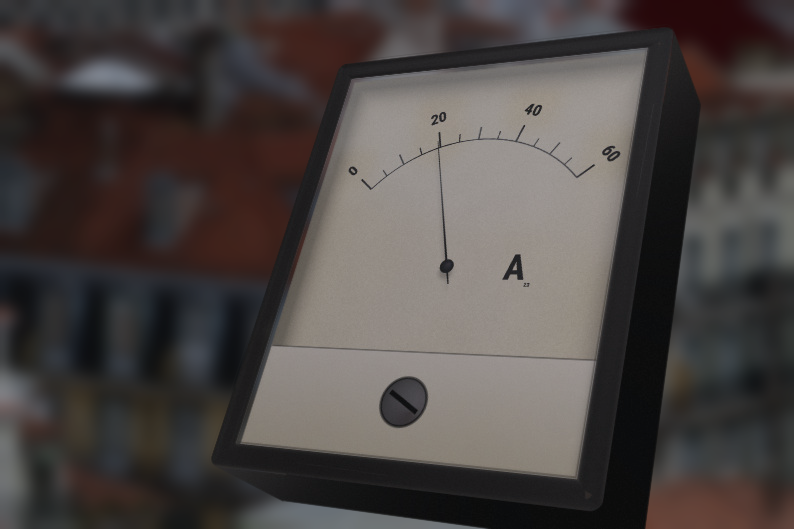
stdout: 20 A
